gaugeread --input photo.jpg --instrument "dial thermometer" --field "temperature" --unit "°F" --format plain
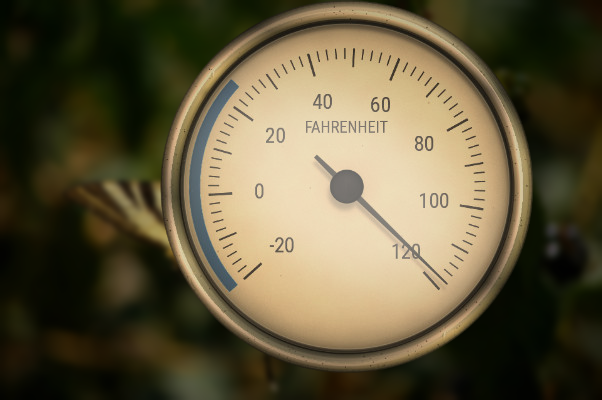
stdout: 118 °F
